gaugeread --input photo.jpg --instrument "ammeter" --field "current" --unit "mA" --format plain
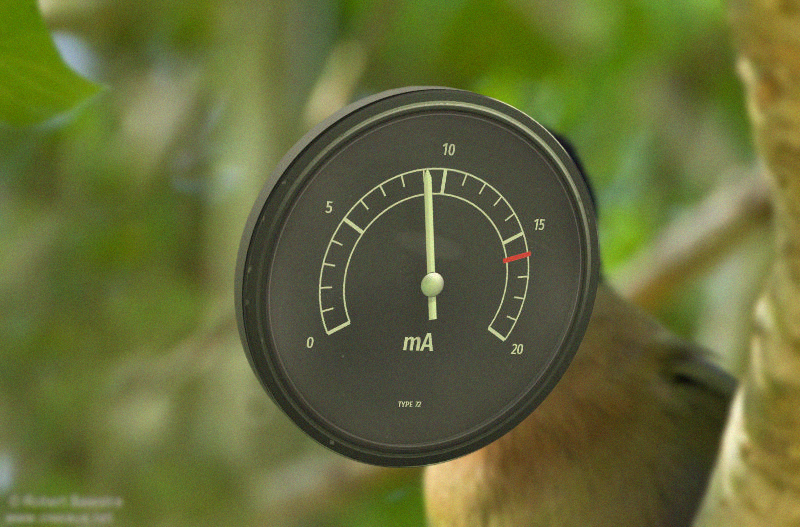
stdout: 9 mA
